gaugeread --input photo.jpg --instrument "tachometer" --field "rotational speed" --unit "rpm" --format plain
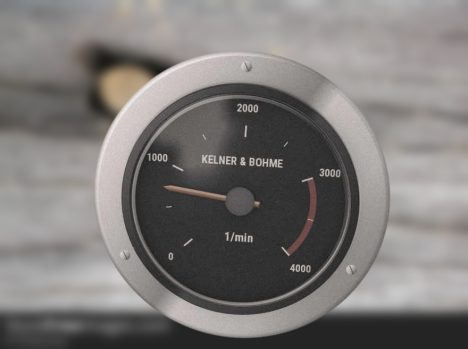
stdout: 750 rpm
